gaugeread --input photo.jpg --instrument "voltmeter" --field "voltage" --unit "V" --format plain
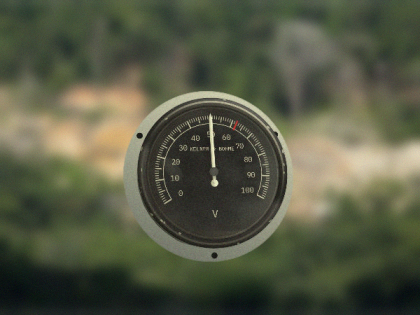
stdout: 50 V
